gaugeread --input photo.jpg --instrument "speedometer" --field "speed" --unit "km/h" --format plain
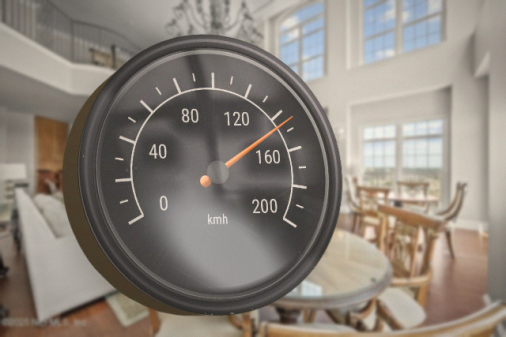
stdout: 145 km/h
